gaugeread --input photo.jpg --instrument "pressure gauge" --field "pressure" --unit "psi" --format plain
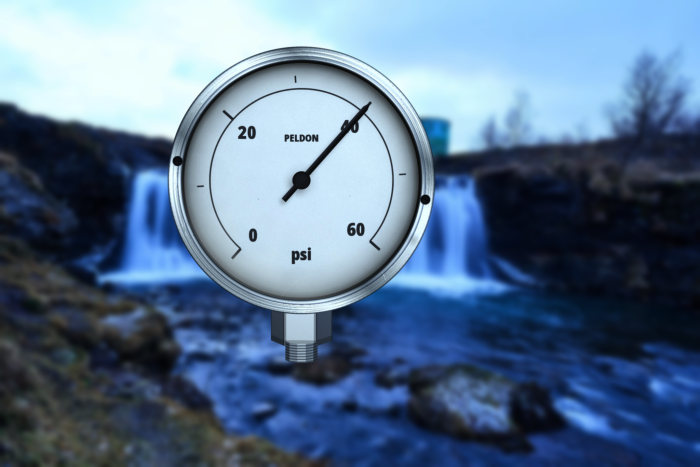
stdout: 40 psi
